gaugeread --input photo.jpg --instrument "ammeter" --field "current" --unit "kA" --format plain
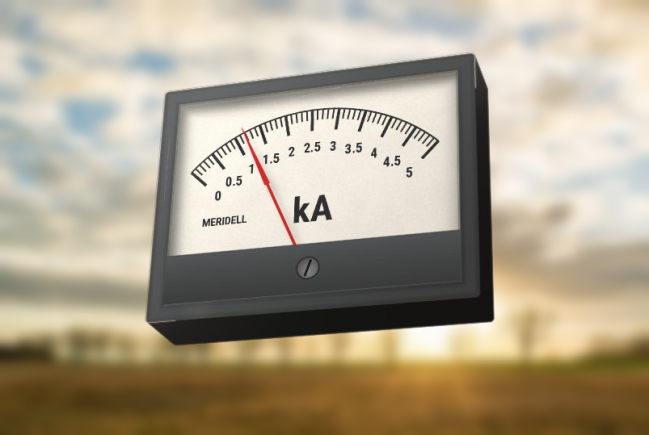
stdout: 1.2 kA
